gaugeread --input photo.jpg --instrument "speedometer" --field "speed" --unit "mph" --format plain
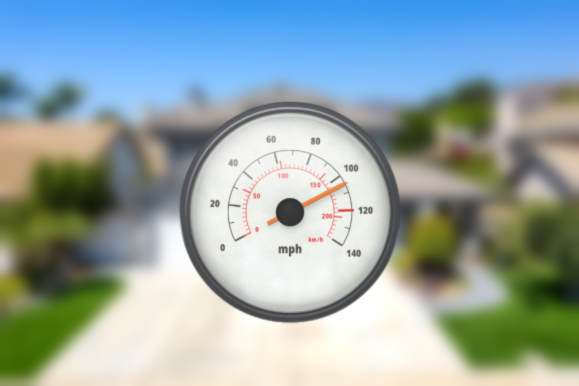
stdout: 105 mph
